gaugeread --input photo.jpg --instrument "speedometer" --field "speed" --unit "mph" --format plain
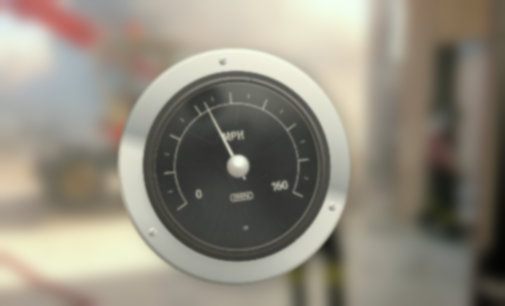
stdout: 65 mph
